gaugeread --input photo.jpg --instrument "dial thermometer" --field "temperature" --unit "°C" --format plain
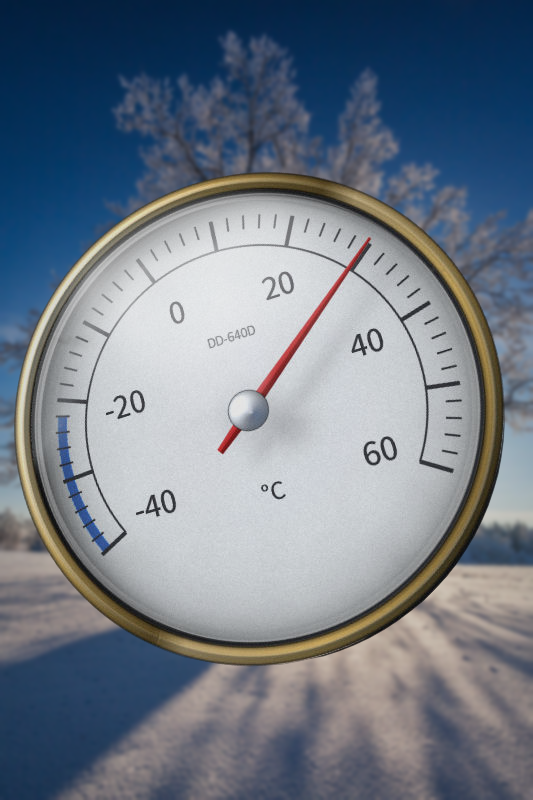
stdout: 30 °C
